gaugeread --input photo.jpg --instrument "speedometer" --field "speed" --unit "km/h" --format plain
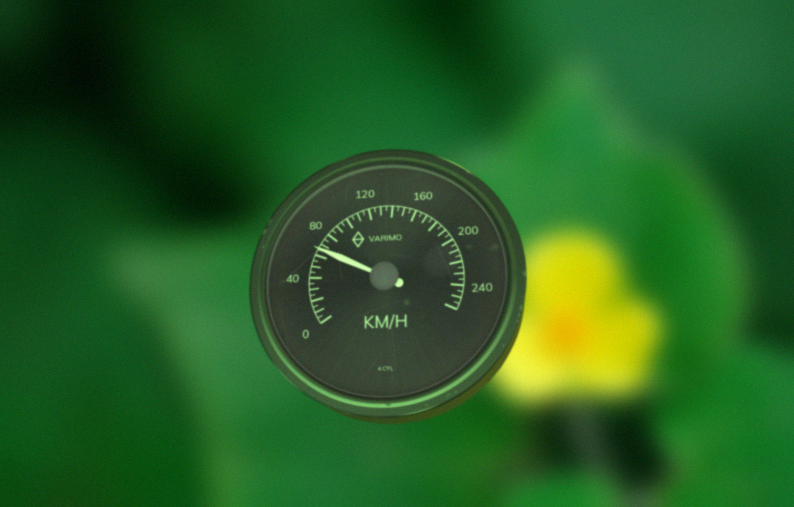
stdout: 65 km/h
